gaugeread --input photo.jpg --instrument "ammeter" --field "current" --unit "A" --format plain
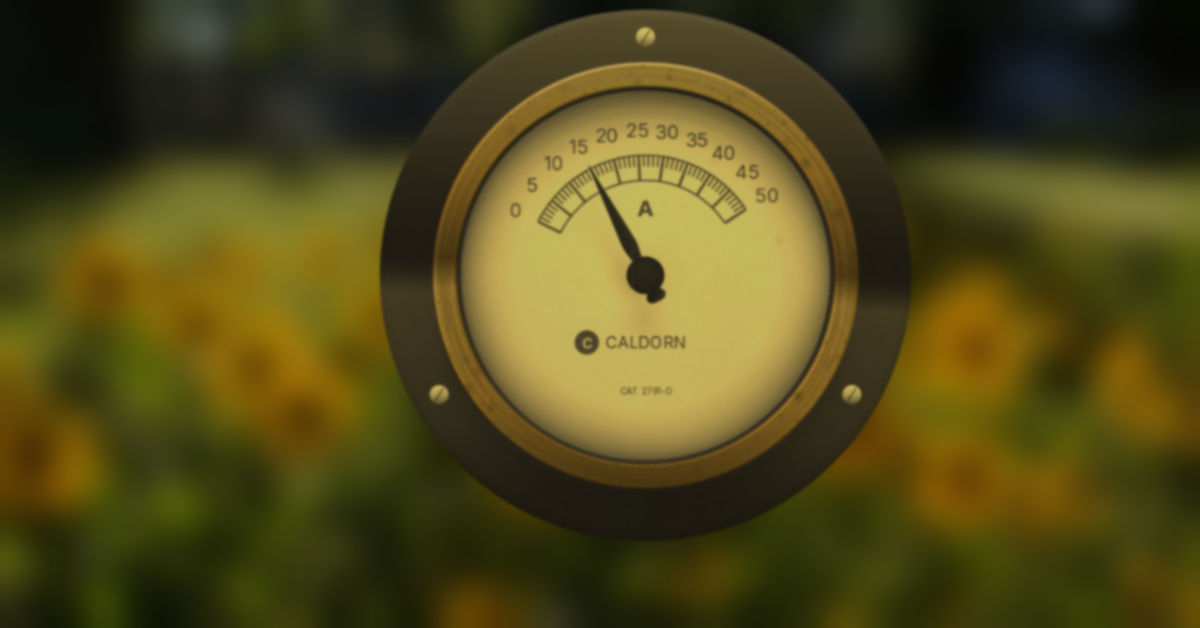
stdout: 15 A
